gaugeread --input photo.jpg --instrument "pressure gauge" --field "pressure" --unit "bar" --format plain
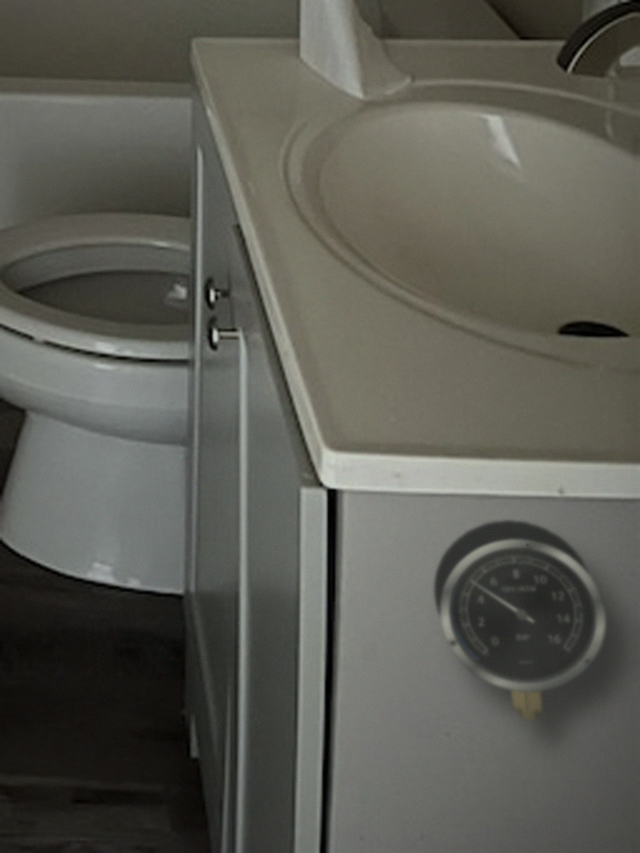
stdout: 5 bar
